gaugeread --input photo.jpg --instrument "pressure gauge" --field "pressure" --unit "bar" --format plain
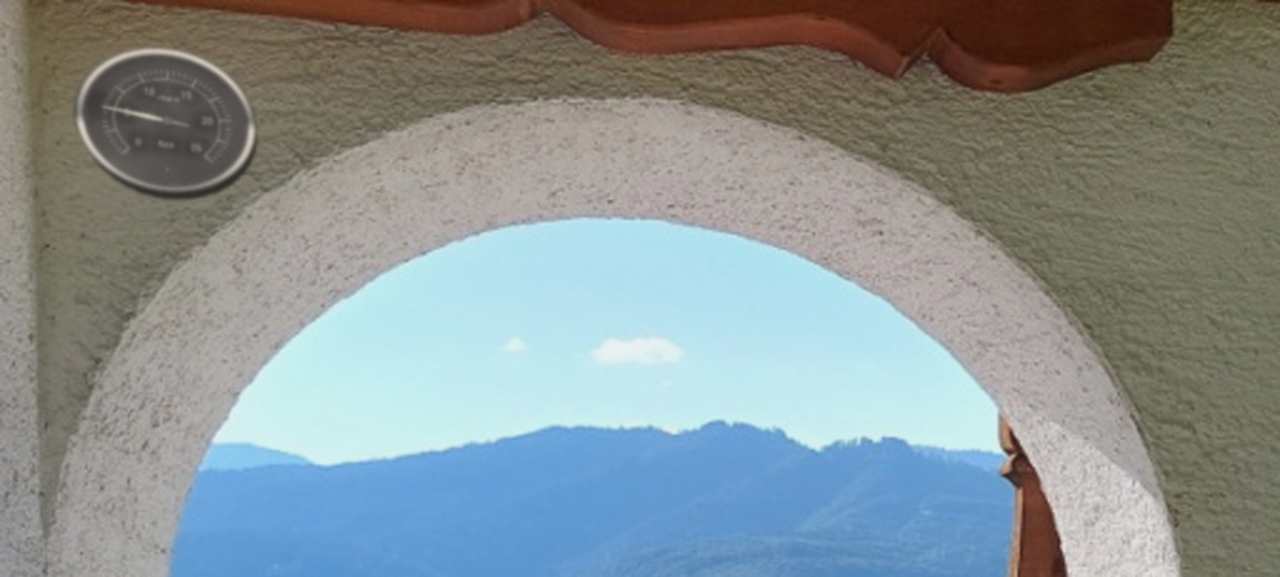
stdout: 5 bar
